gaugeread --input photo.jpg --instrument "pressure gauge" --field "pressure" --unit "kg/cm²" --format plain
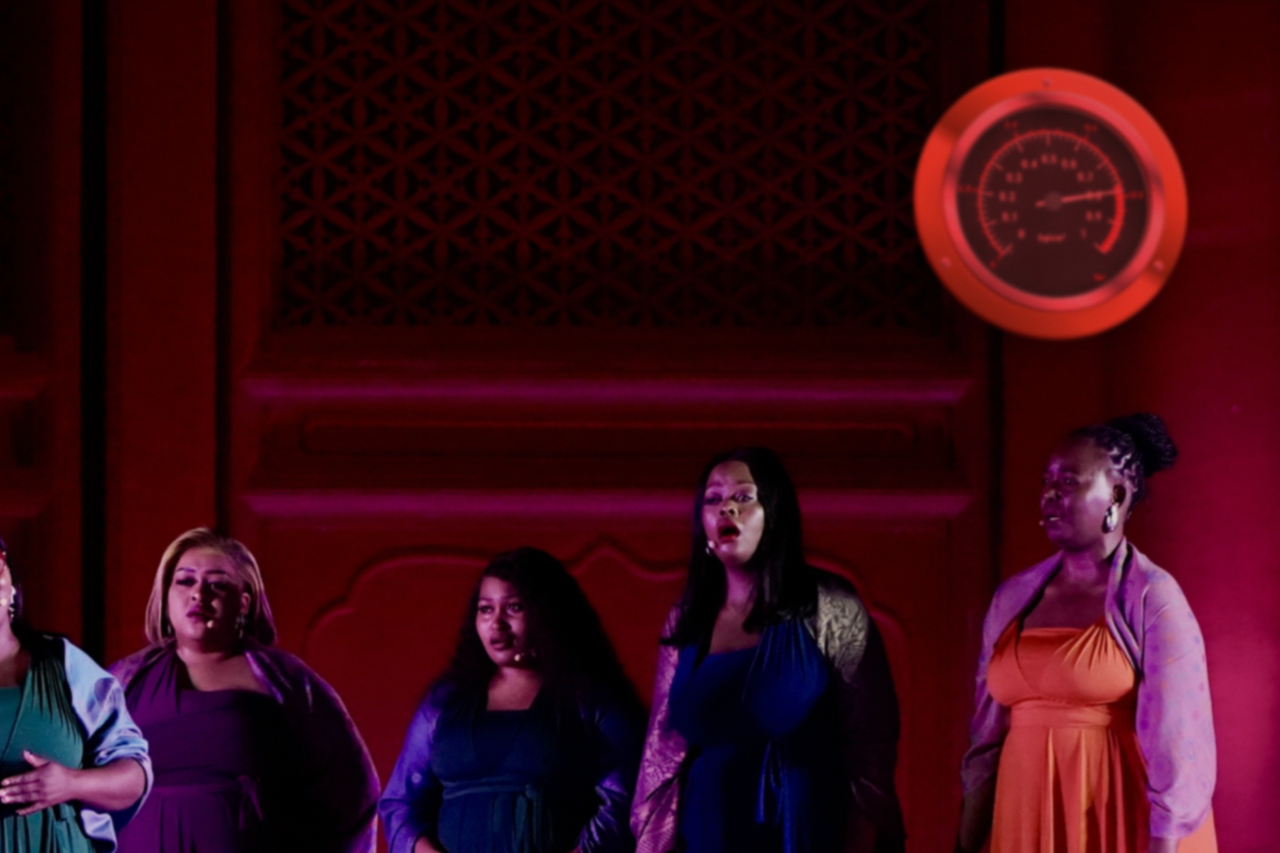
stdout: 0.8 kg/cm²
